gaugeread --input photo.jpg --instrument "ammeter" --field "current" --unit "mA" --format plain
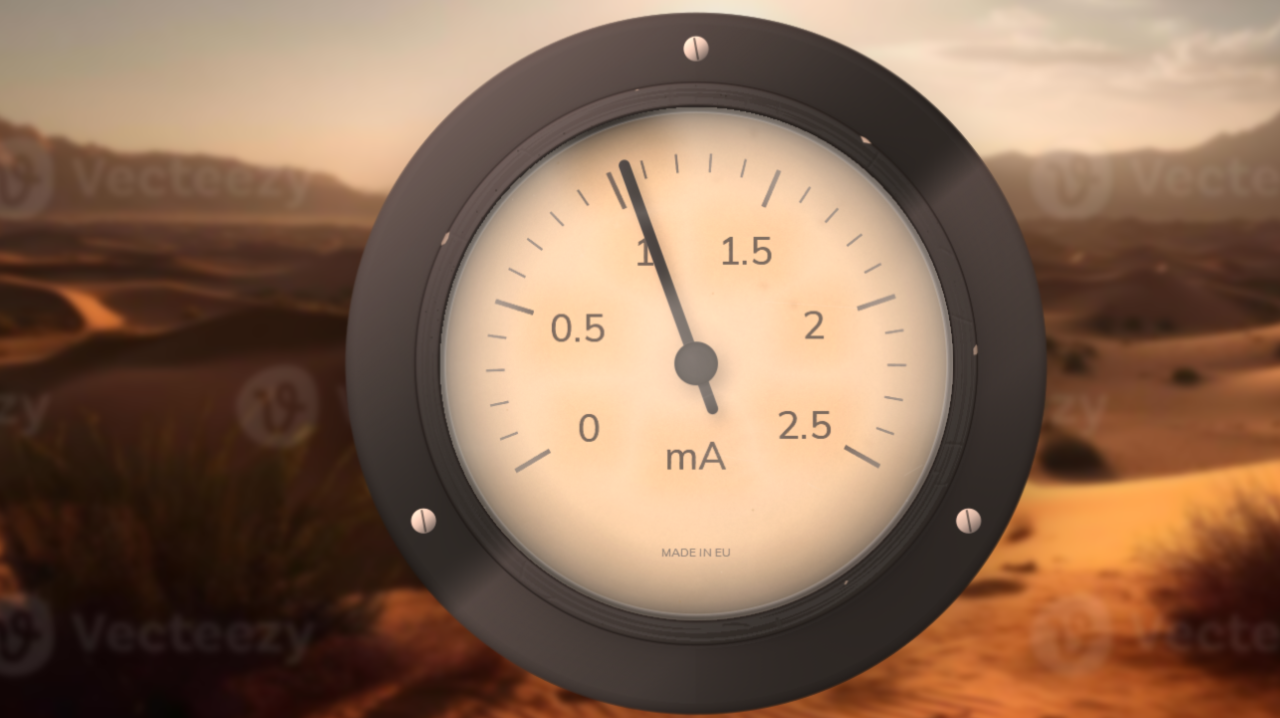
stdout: 1.05 mA
